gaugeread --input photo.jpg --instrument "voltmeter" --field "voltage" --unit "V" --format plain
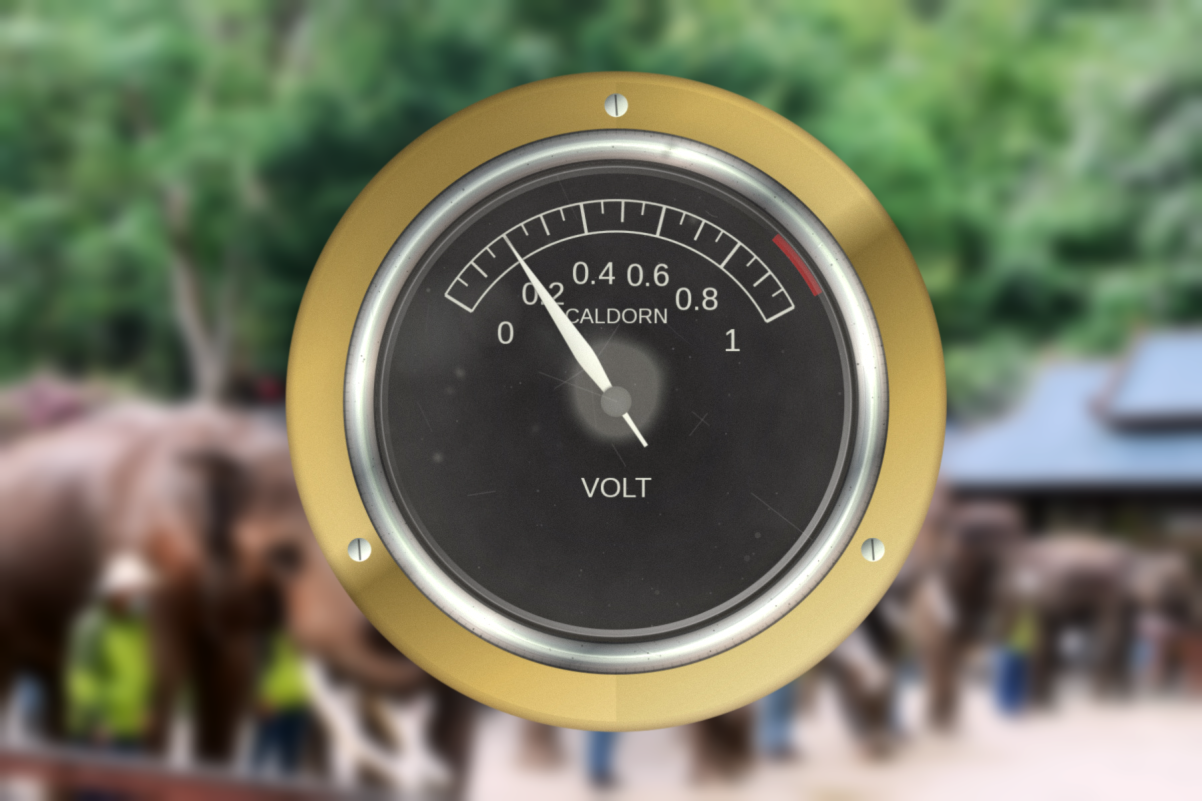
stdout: 0.2 V
